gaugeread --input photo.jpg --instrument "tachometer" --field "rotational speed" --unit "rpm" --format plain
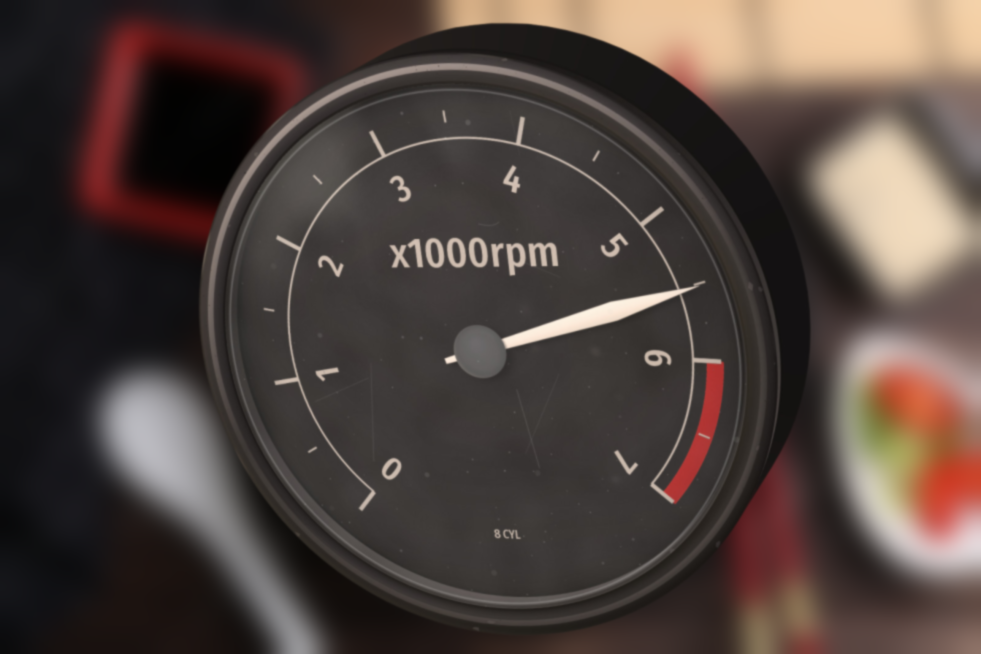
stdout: 5500 rpm
